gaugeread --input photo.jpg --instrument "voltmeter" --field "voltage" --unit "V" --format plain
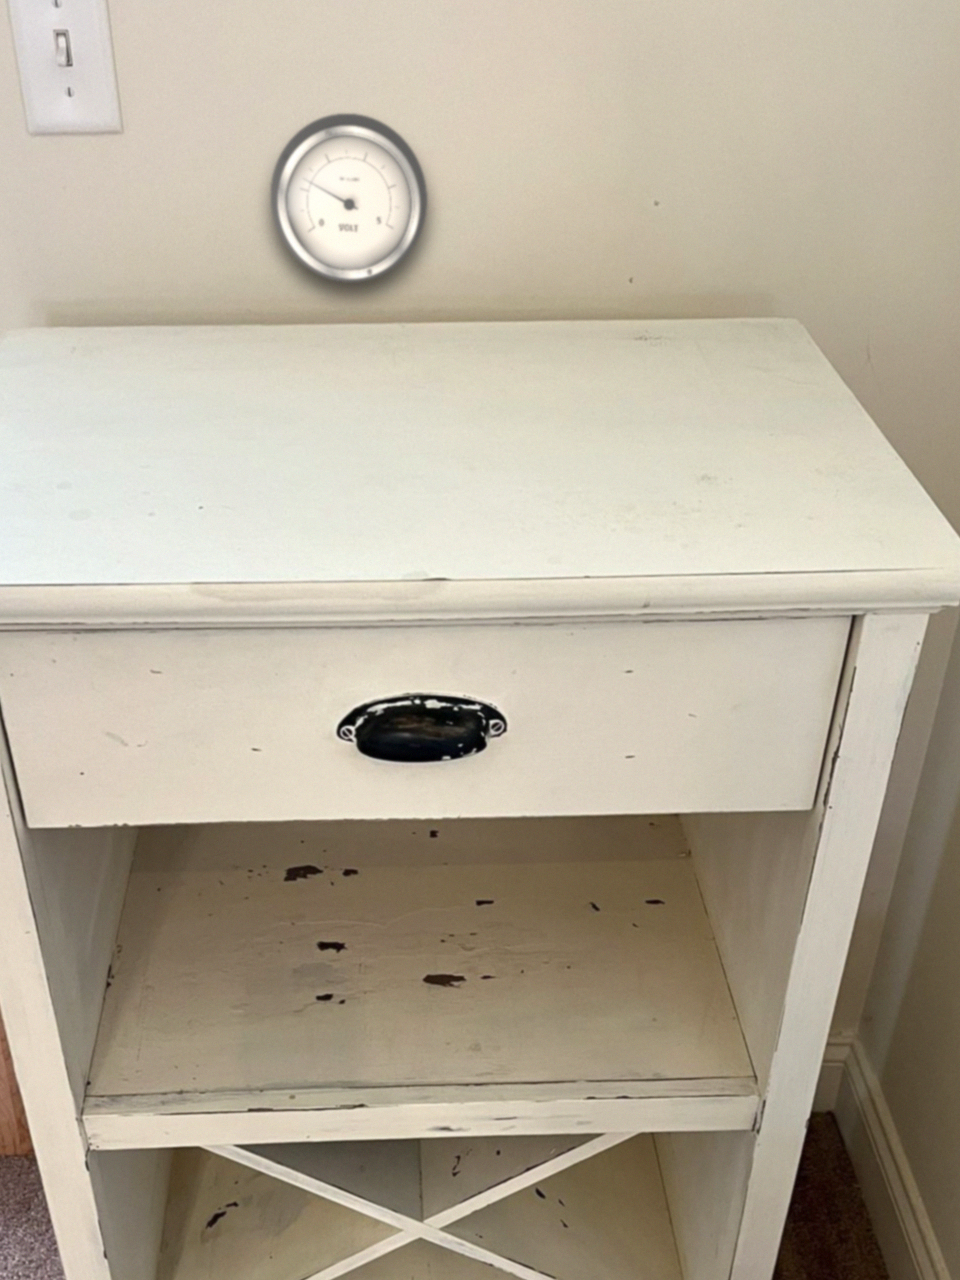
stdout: 1.25 V
